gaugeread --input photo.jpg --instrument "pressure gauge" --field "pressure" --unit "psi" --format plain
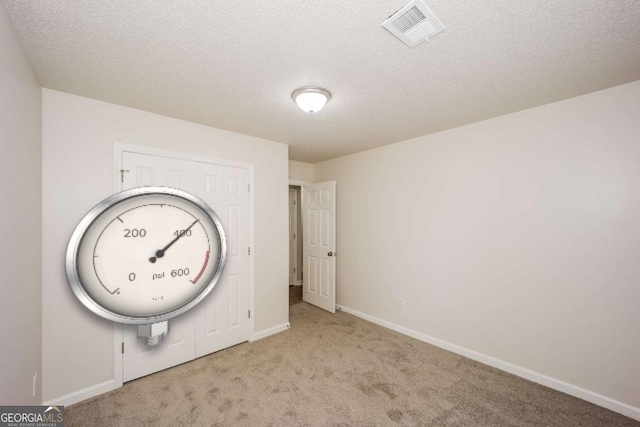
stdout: 400 psi
